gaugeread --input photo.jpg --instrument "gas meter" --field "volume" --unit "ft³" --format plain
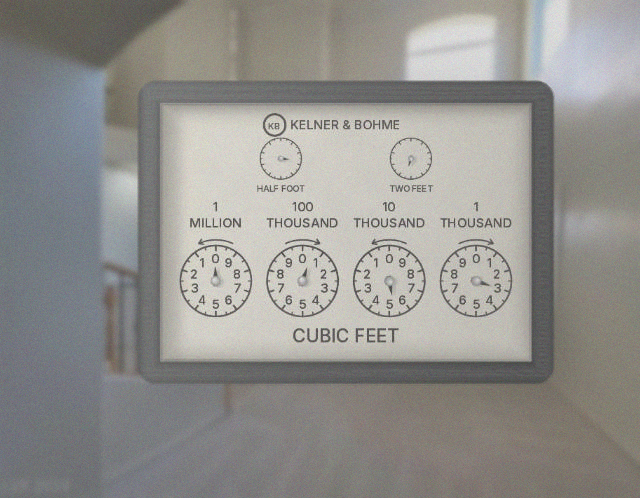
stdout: 5300 ft³
